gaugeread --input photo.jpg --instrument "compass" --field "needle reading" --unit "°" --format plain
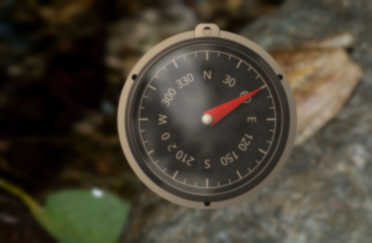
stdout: 60 °
